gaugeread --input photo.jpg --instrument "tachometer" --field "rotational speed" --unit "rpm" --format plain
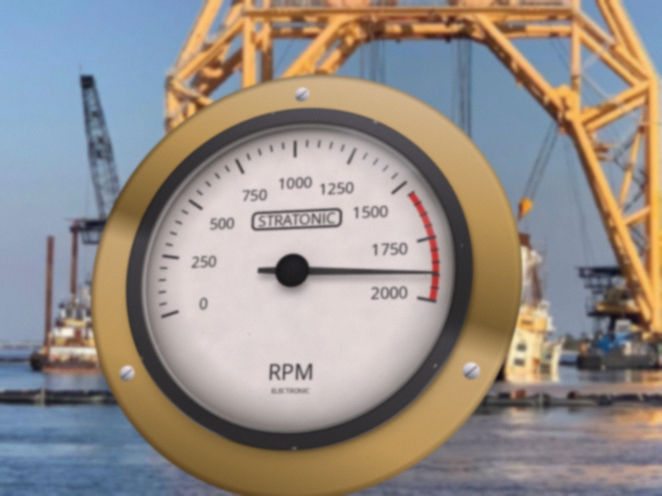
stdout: 1900 rpm
